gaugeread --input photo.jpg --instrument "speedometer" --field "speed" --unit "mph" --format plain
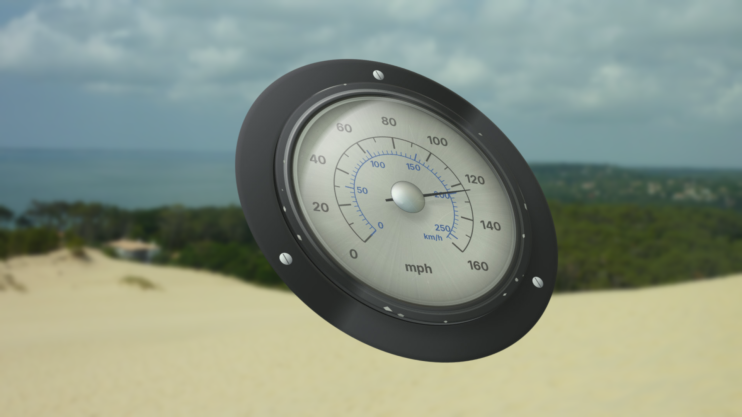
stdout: 125 mph
